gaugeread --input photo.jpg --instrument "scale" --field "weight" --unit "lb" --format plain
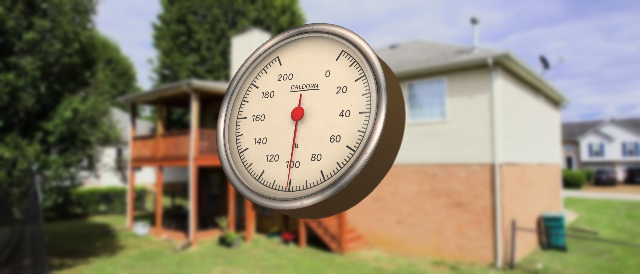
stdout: 100 lb
